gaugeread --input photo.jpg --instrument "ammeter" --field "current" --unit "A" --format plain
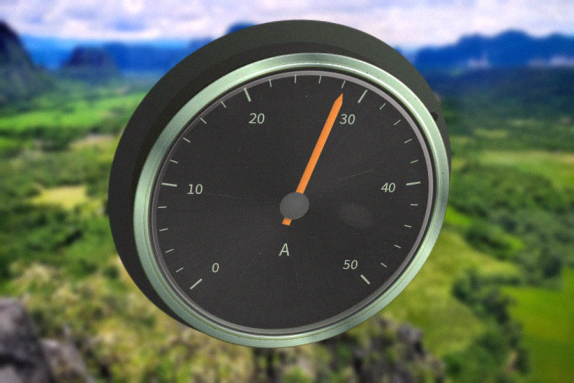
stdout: 28 A
